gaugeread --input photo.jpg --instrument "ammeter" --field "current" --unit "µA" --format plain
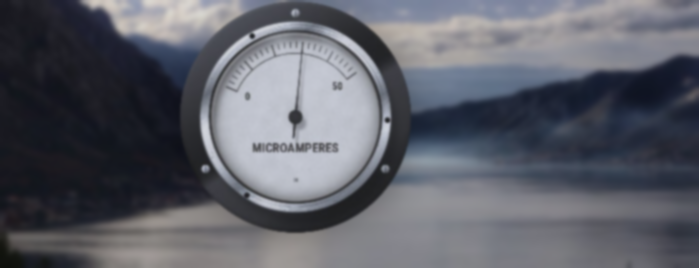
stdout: 30 µA
